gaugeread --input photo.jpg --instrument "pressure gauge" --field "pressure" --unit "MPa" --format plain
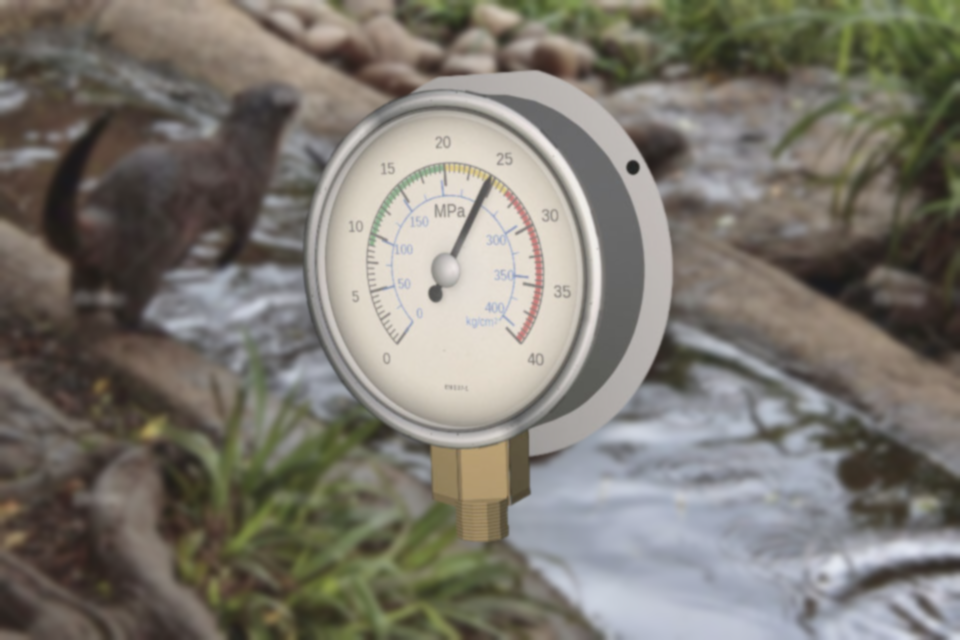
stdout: 25 MPa
